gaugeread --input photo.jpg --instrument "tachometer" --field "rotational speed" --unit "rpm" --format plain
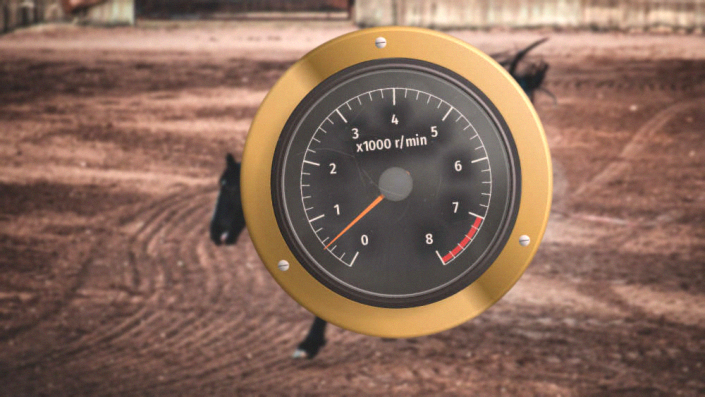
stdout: 500 rpm
